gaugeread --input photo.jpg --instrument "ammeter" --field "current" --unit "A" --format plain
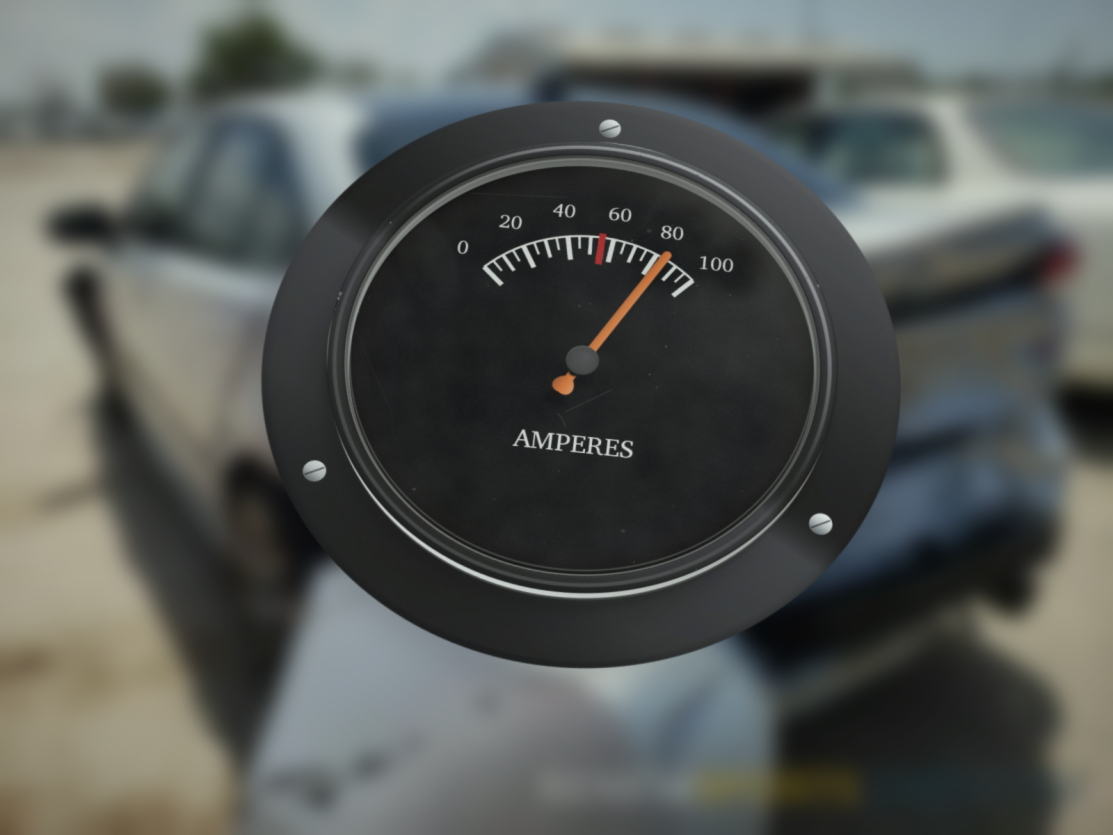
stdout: 85 A
